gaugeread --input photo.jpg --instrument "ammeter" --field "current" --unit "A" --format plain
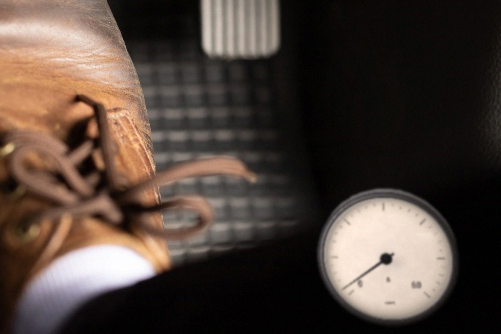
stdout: 2 A
